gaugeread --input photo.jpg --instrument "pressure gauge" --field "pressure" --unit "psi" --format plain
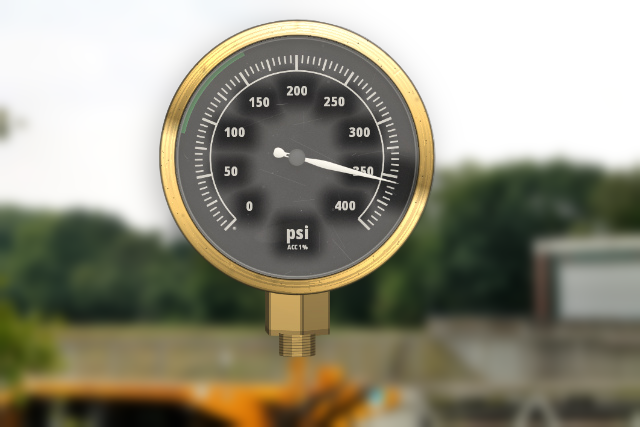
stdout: 355 psi
